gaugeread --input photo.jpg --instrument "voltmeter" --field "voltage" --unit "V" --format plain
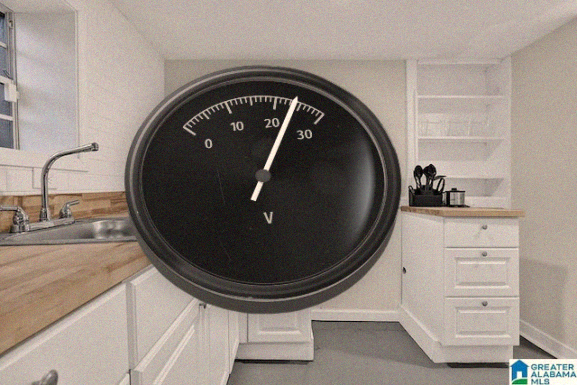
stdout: 24 V
